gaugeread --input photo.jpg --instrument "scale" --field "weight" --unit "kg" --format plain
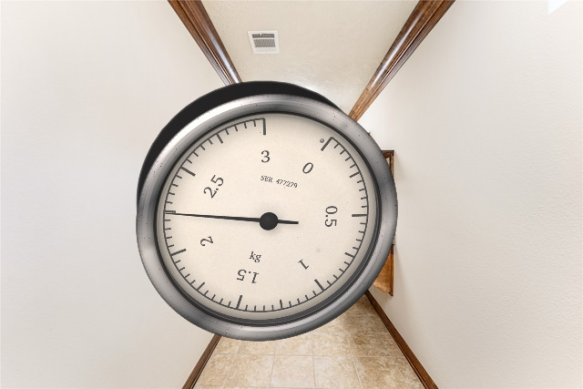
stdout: 2.25 kg
